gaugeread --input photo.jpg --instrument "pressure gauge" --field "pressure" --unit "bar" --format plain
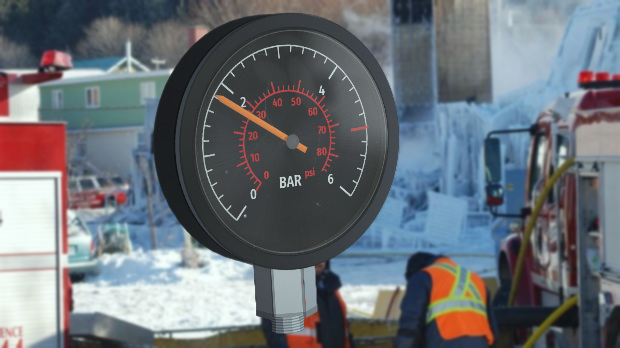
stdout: 1.8 bar
